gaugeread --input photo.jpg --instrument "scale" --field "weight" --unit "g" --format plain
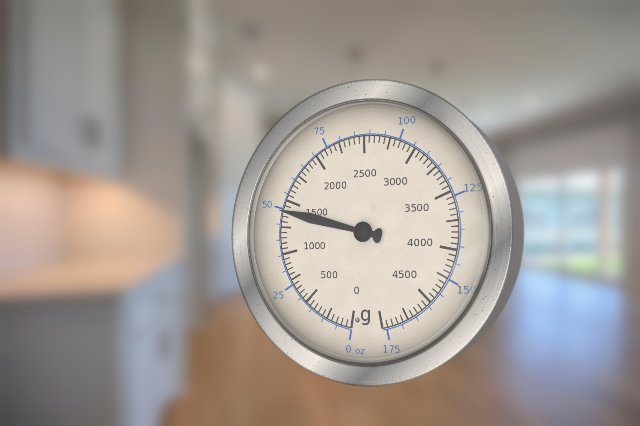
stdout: 1400 g
